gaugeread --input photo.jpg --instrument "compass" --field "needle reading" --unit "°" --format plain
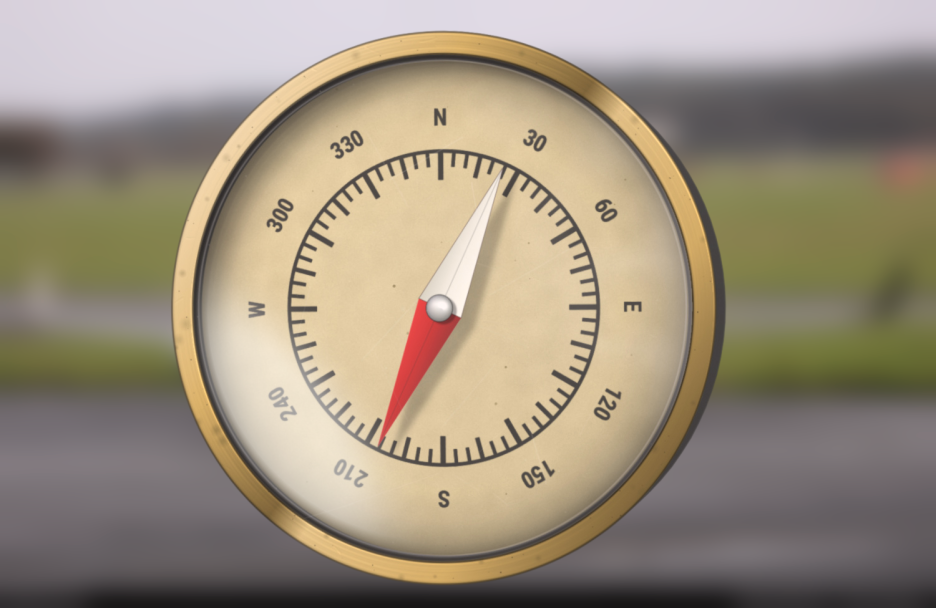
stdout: 205 °
